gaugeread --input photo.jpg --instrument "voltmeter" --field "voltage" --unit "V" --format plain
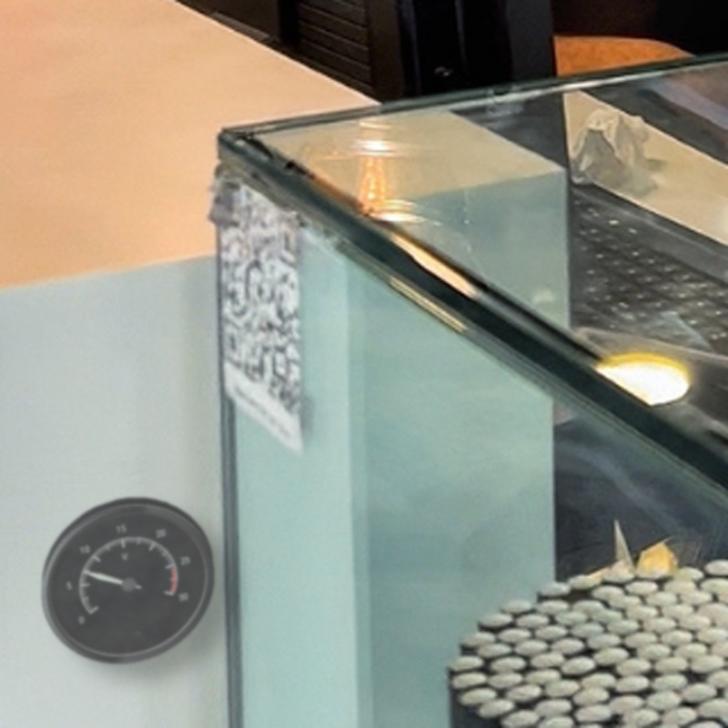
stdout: 7.5 V
